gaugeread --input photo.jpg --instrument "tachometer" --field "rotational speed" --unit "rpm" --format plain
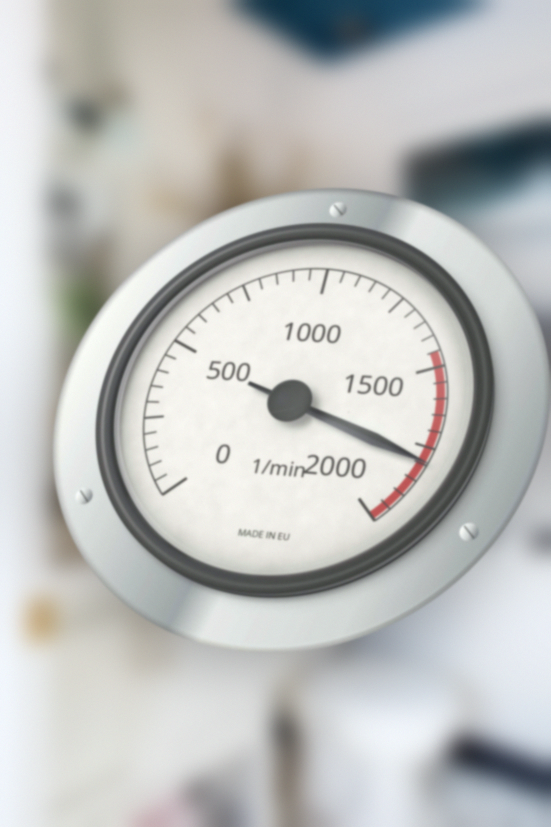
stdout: 1800 rpm
